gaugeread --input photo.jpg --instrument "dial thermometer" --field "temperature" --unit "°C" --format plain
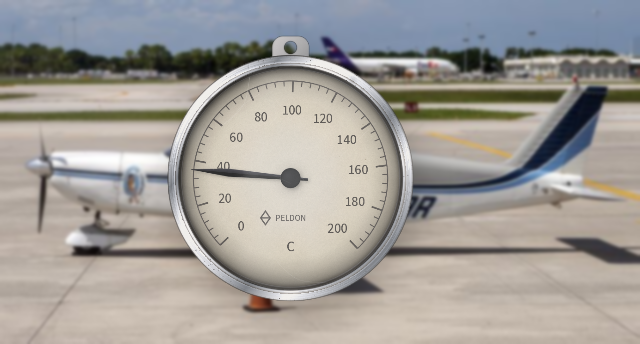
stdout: 36 °C
